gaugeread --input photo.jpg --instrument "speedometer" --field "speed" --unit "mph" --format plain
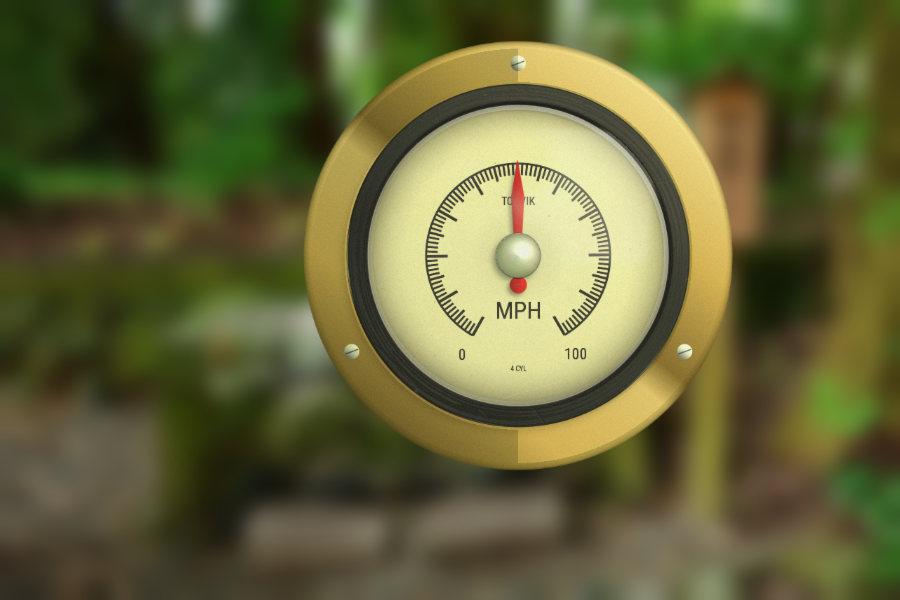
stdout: 50 mph
